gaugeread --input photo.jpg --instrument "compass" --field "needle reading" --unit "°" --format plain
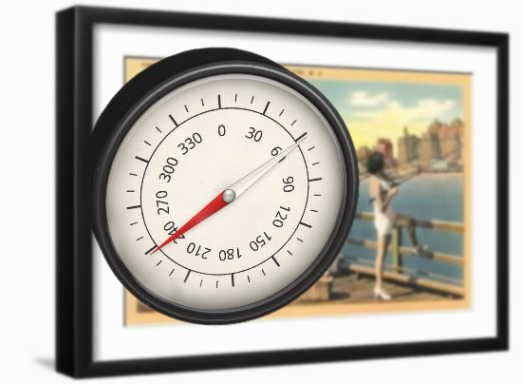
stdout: 240 °
